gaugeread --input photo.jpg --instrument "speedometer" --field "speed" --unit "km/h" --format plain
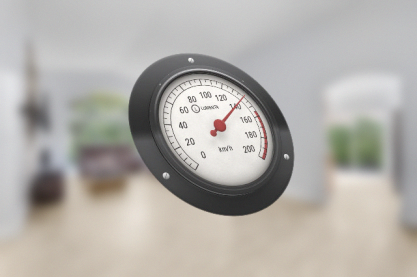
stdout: 140 km/h
